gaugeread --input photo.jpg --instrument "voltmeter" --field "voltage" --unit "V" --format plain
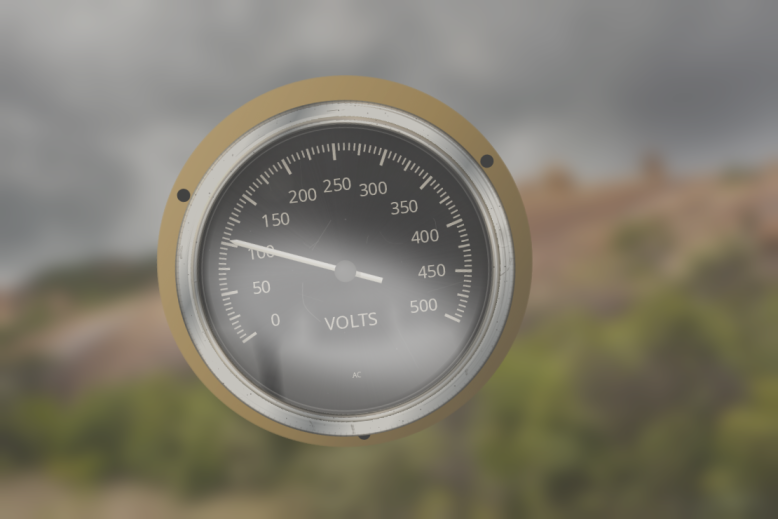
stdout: 105 V
